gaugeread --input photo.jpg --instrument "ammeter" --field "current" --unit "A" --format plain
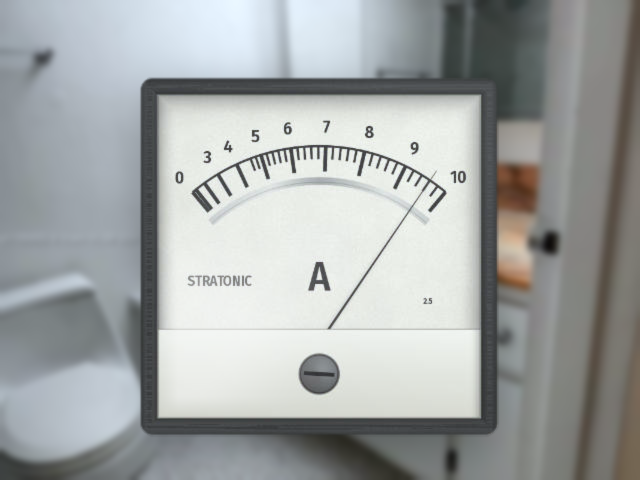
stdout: 9.6 A
